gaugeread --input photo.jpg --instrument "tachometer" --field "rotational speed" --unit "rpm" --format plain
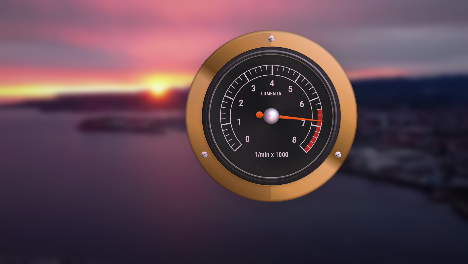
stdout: 6800 rpm
